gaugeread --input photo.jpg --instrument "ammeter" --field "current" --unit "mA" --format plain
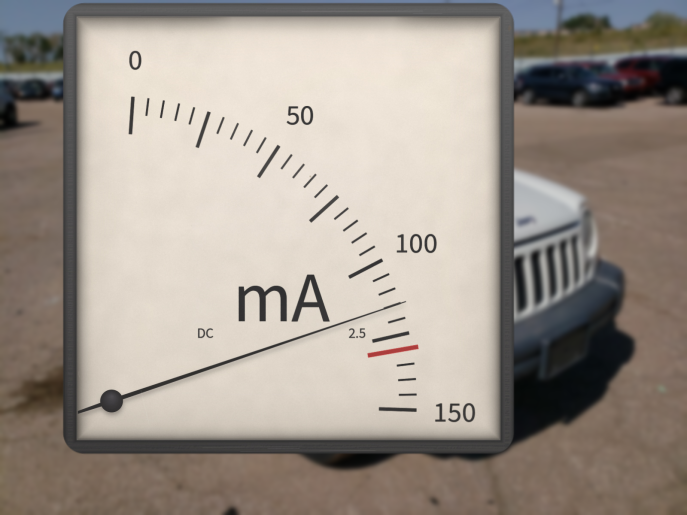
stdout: 115 mA
